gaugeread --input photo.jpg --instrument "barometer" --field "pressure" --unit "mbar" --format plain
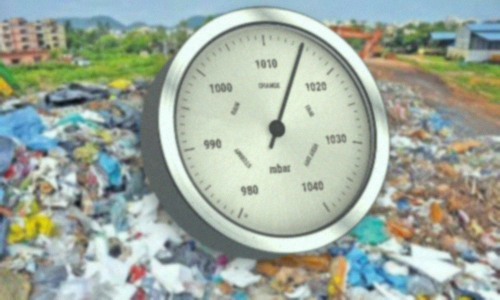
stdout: 1015 mbar
